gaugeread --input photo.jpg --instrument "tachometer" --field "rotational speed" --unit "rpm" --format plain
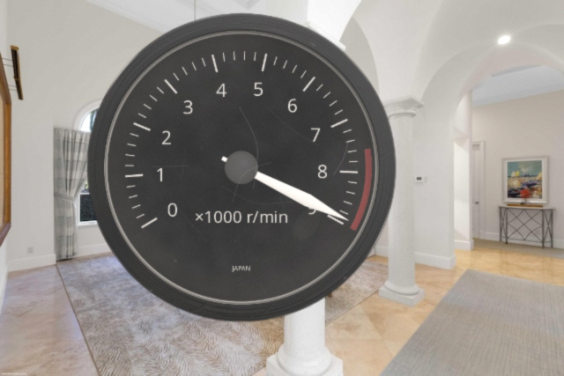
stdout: 8900 rpm
